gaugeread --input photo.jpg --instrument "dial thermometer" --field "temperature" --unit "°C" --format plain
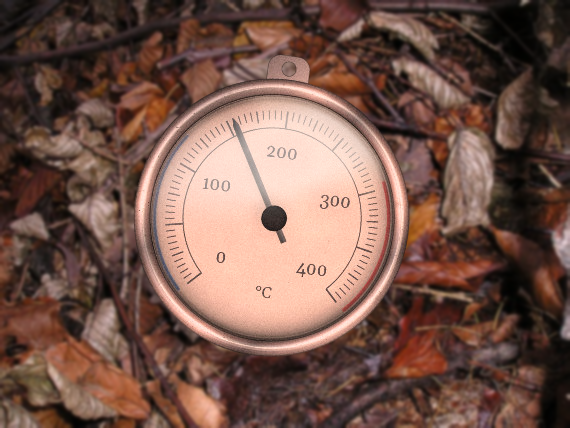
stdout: 155 °C
